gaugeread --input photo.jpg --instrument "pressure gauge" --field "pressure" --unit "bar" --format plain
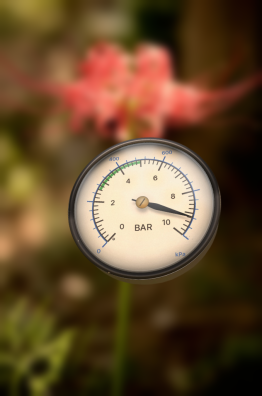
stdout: 9.2 bar
